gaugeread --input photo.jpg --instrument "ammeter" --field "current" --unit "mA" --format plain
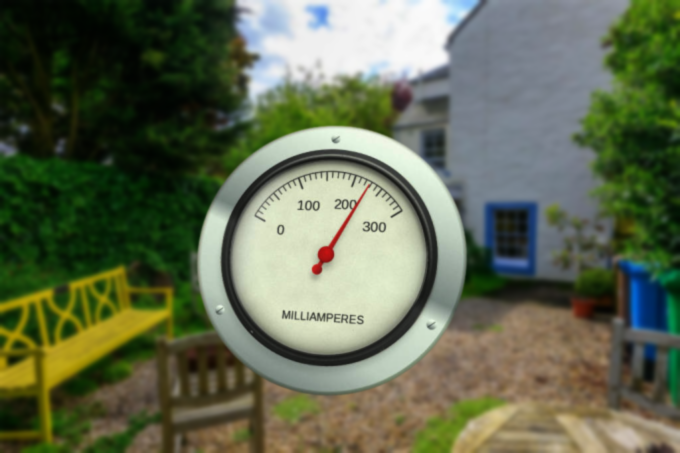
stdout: 230 mA
